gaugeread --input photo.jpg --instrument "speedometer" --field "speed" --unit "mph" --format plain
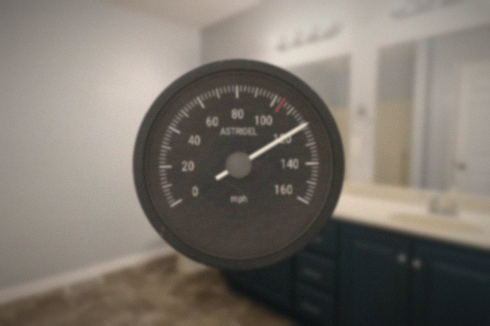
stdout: 120 mph
